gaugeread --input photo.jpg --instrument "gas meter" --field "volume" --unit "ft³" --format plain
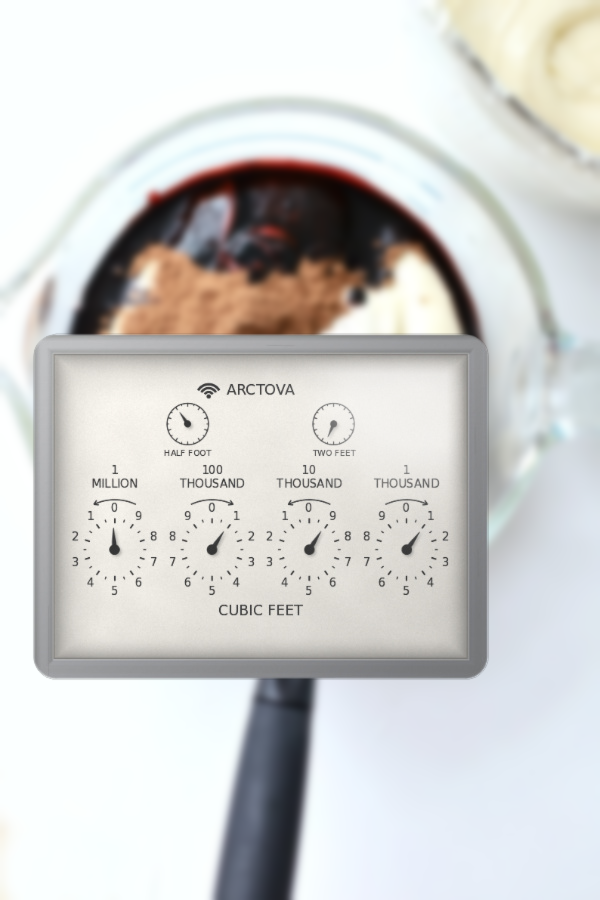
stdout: 9100 ft³
